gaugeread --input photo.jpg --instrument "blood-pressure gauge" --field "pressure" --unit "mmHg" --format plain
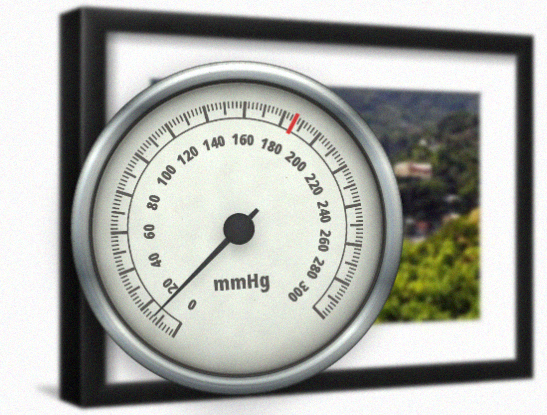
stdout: 14 mmHg
